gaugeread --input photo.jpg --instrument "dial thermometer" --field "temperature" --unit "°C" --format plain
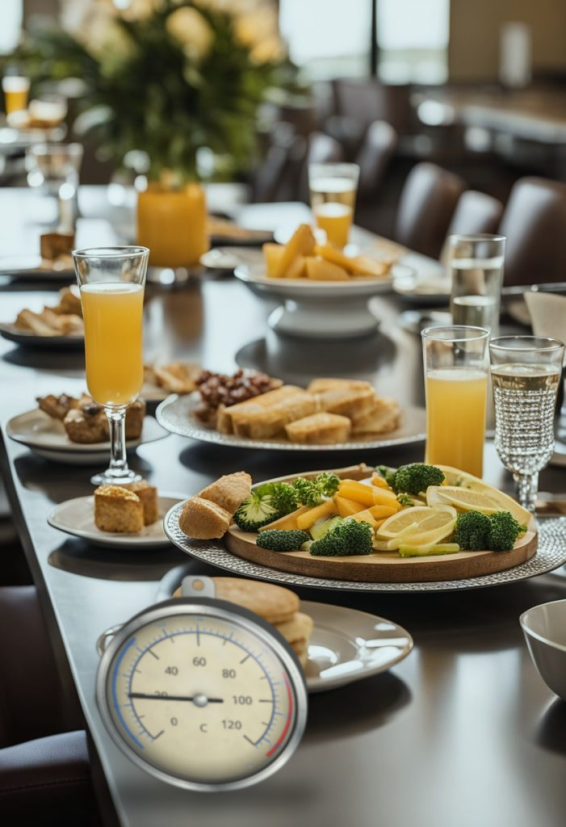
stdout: 20 °C
